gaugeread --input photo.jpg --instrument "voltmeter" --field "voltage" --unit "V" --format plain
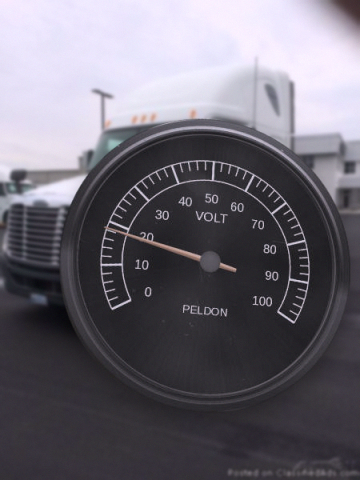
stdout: 18 V
